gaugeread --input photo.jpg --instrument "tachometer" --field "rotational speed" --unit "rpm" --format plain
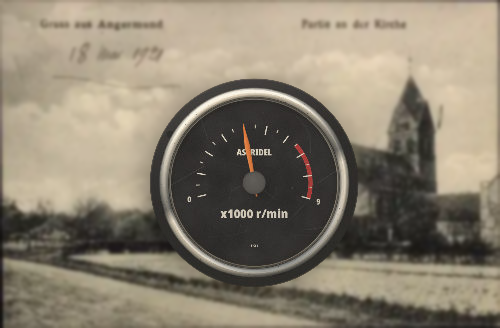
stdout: 4000 rpm
